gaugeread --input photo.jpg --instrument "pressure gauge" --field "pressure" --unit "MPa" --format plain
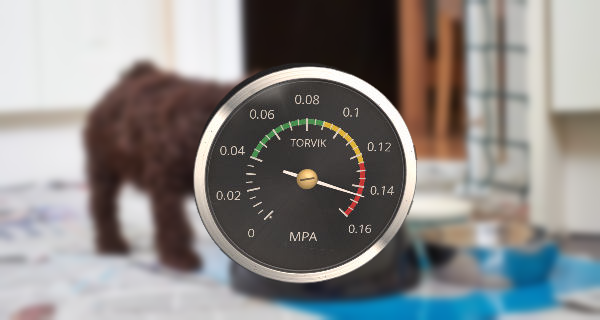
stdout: 0.145 MPa
